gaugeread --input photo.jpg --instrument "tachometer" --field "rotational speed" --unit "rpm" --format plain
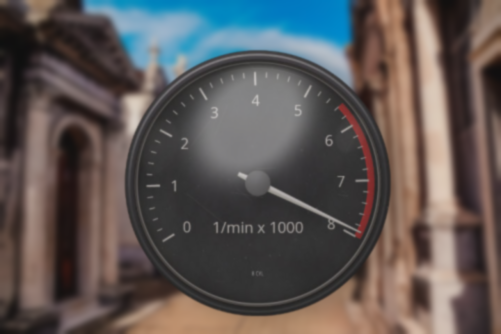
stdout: 7900 rpm
